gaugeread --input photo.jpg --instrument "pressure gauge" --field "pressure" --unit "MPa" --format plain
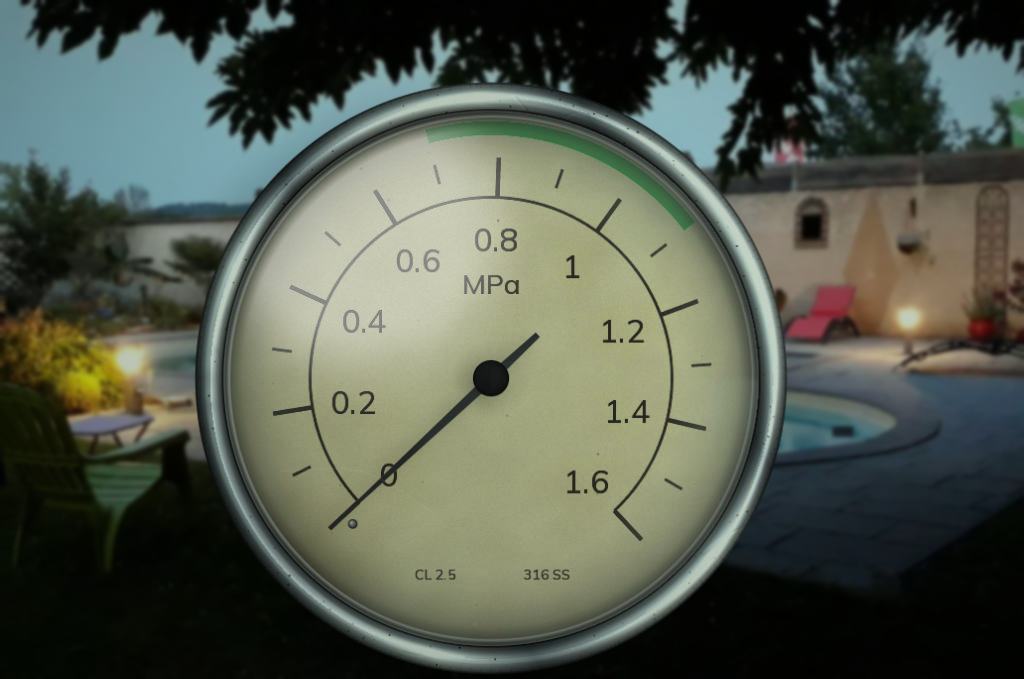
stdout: 0 MPa
